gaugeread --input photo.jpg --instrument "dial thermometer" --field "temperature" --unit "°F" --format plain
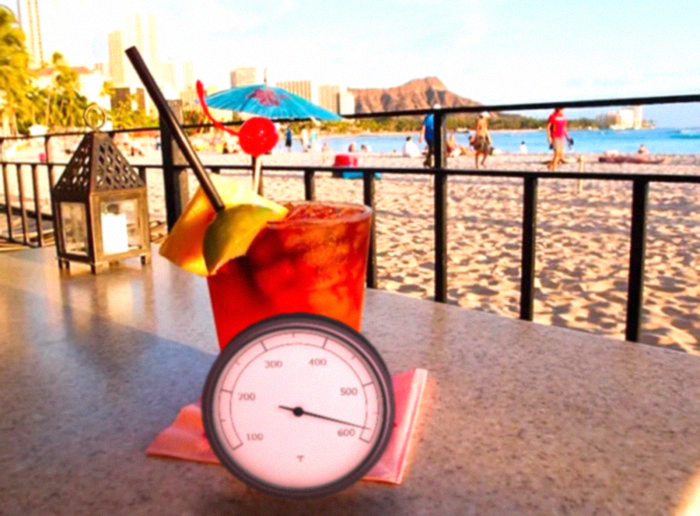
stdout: 575 °F
